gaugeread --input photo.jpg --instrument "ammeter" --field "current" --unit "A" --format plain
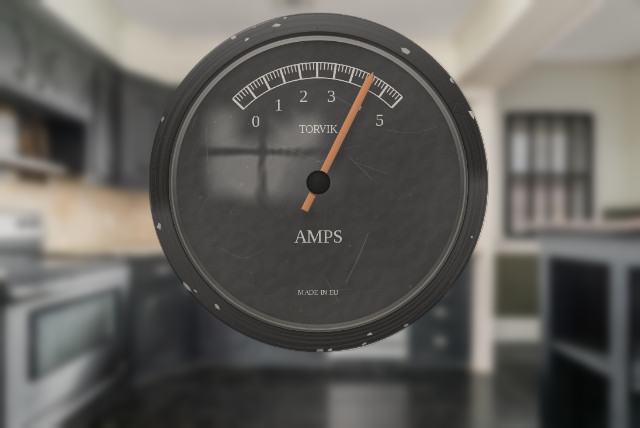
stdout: 4 A
